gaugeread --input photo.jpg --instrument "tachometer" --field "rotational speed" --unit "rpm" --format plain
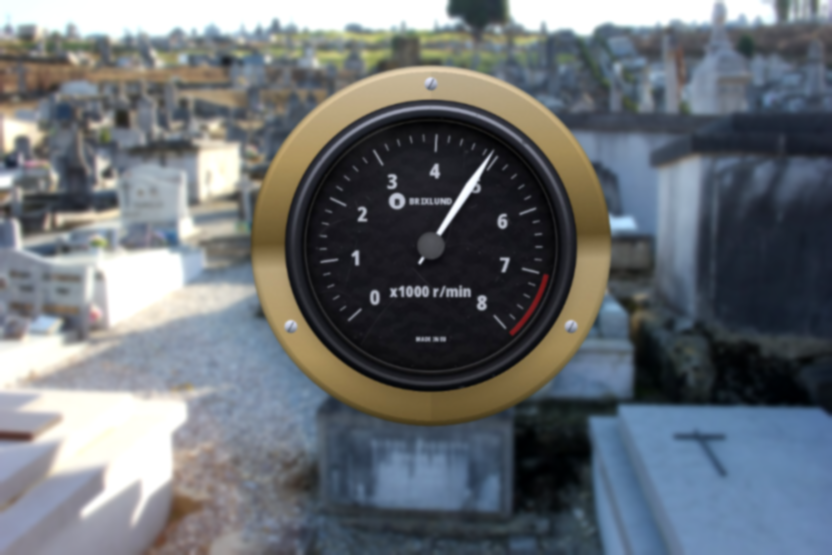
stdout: 4900 rpm
